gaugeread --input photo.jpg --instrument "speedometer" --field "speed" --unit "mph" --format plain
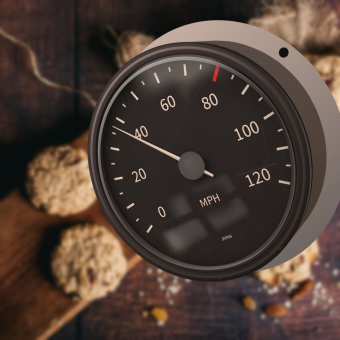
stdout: 37.5 mph
